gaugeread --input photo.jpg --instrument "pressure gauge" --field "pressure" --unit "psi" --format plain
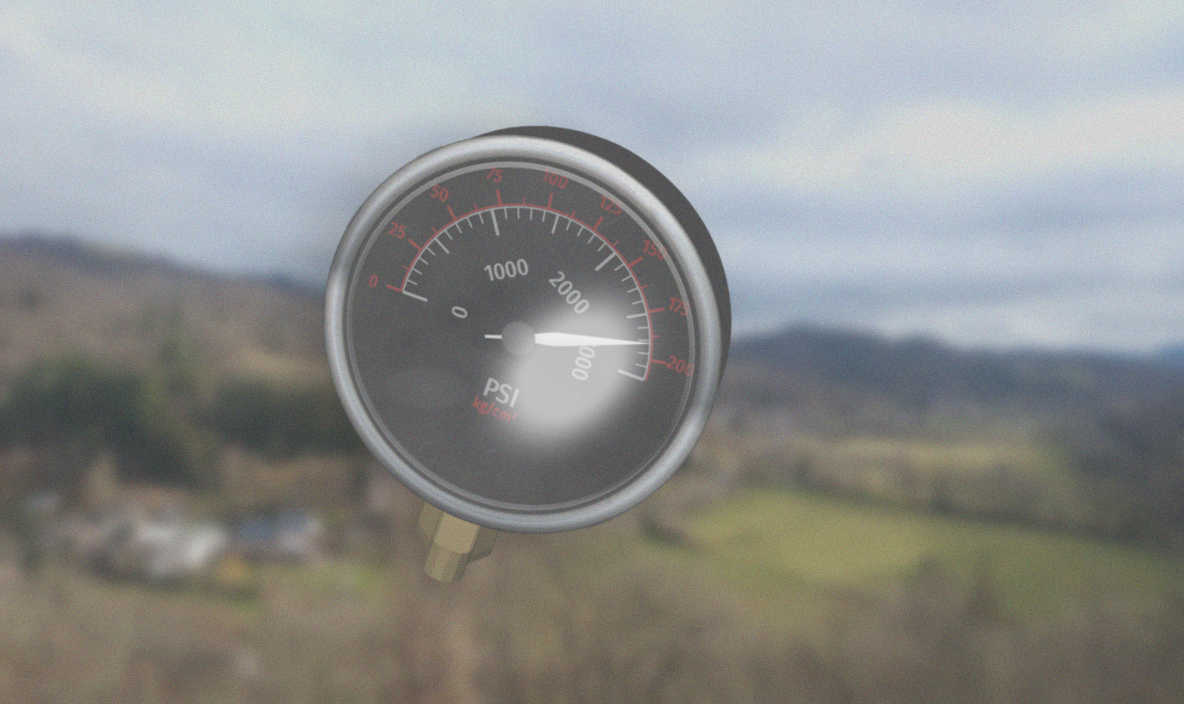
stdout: 2700 psi
